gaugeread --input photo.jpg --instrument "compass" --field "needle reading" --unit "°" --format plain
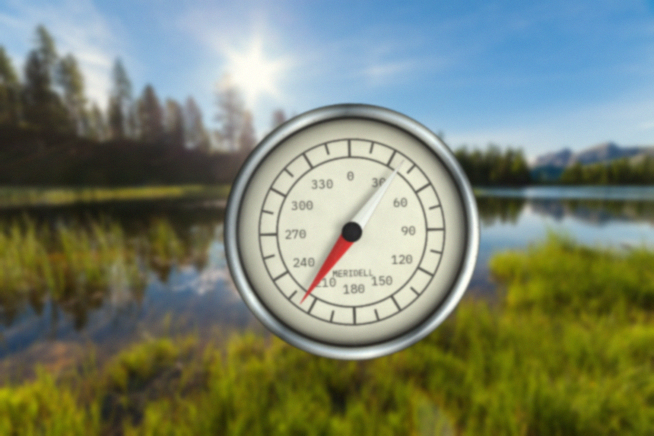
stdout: 217.5 °
